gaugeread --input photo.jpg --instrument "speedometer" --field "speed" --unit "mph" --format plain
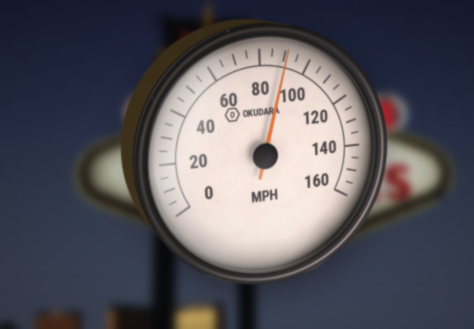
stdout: 90 mph
